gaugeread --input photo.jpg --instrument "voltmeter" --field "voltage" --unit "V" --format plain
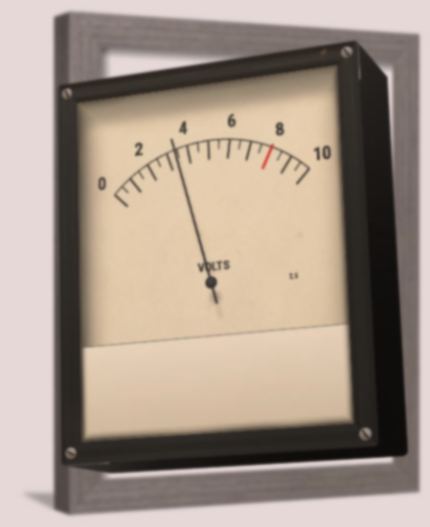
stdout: 3.5 V
